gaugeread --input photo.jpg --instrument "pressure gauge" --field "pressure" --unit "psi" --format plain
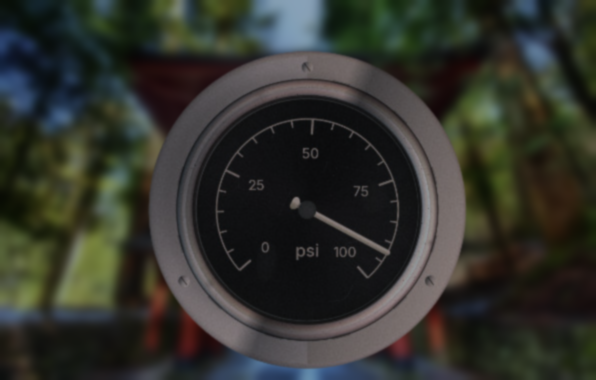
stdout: 92.5 psi
